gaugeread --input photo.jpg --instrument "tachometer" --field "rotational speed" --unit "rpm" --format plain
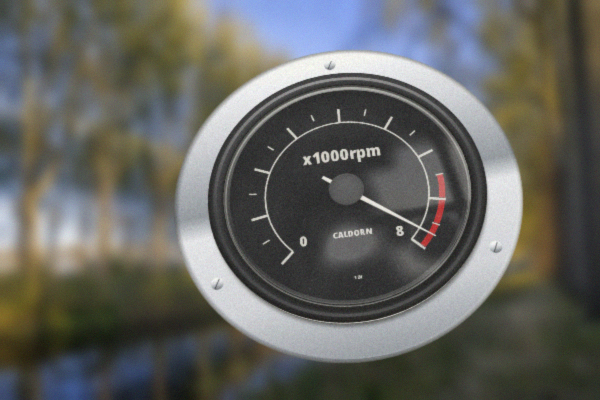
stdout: 7750 rpm
